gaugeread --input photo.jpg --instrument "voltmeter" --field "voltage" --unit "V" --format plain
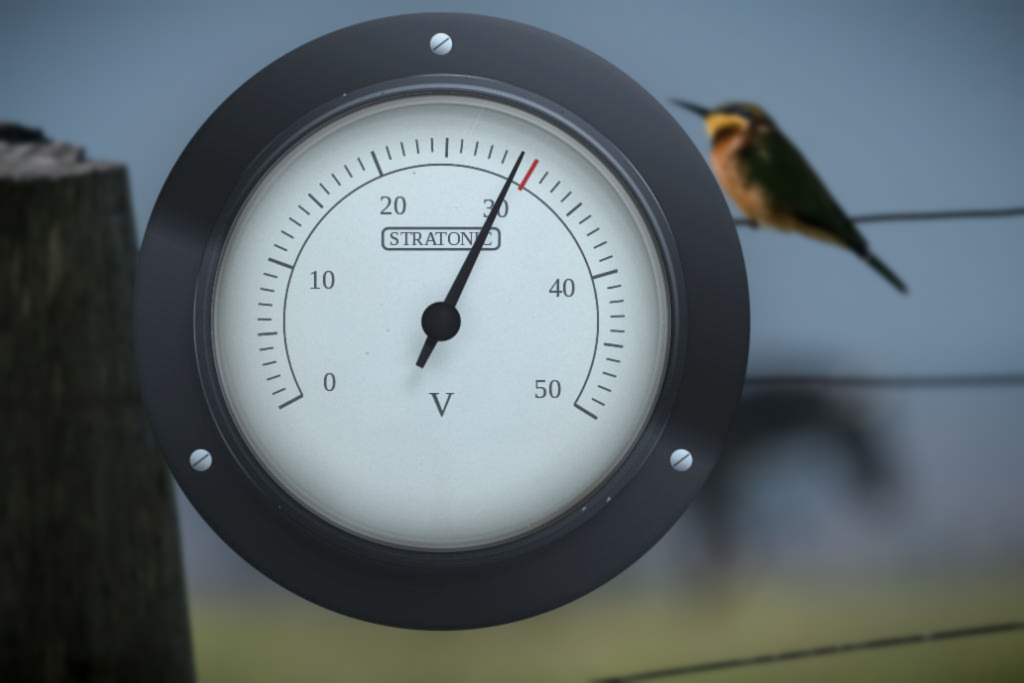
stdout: 30 V
